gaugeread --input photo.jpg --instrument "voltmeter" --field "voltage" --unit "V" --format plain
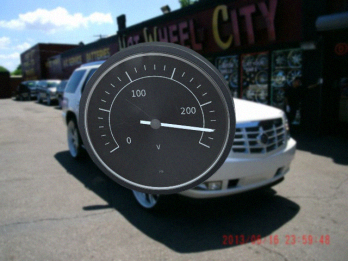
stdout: 230 V
